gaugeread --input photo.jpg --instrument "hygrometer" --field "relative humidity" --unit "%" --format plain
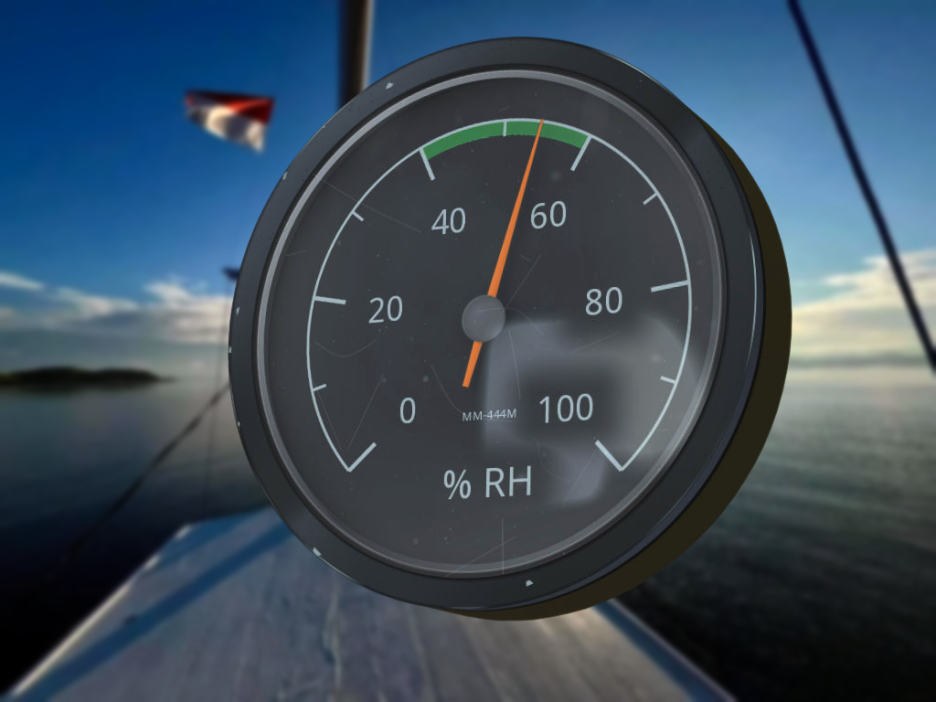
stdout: 55 %
